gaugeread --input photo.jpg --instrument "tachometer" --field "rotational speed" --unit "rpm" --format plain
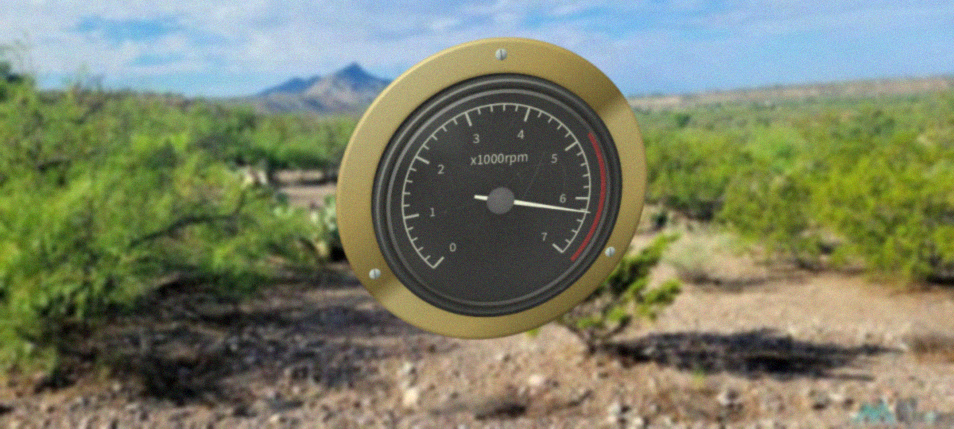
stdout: 6200 rpm
